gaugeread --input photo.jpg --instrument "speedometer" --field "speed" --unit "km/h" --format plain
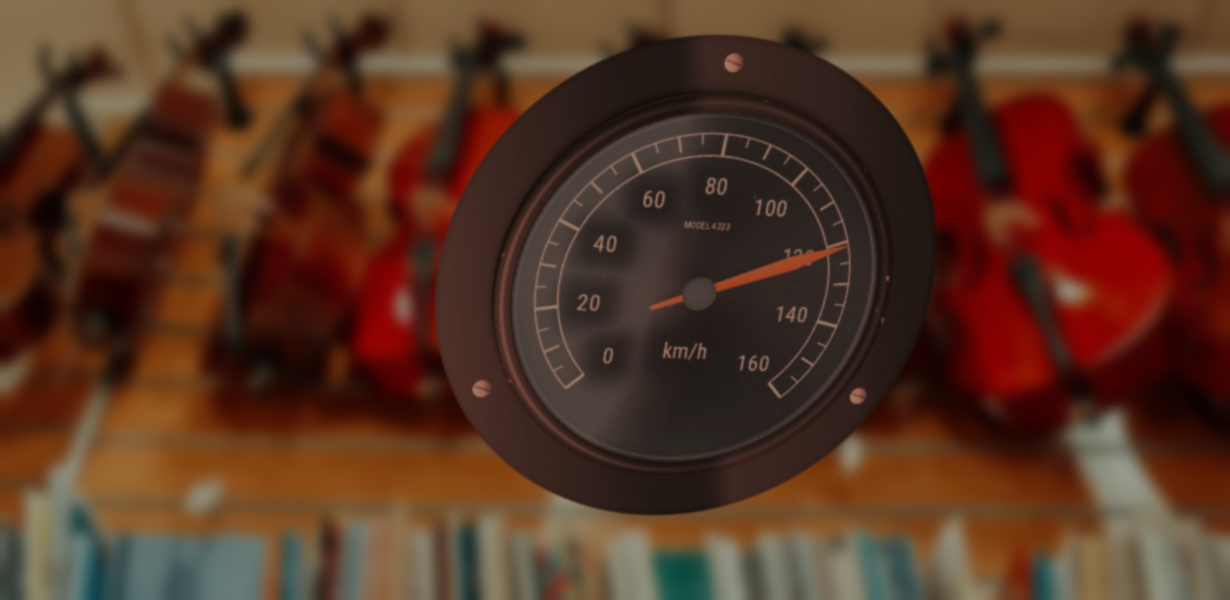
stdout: 120 km/h
